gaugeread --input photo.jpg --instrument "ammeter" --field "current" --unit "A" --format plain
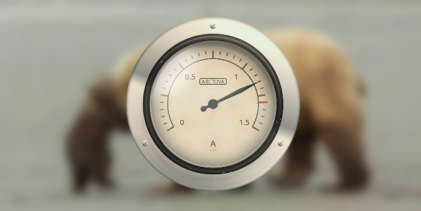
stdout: 1.15 A
